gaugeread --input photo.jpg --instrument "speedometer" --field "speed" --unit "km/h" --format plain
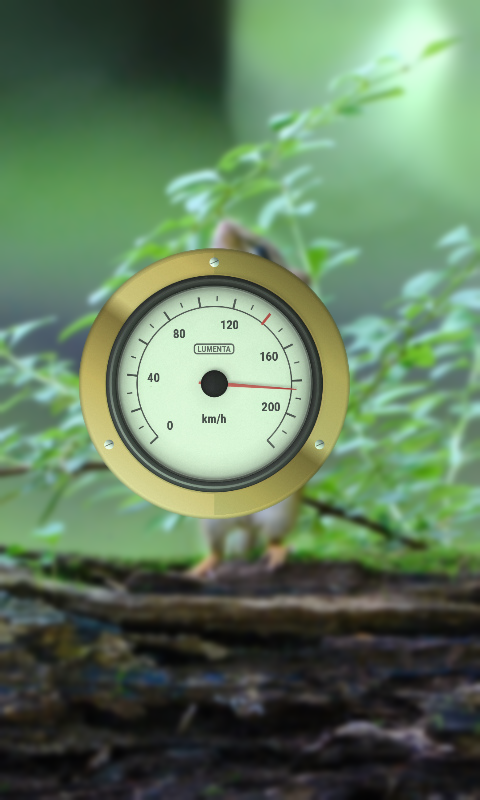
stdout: 185 km/h
